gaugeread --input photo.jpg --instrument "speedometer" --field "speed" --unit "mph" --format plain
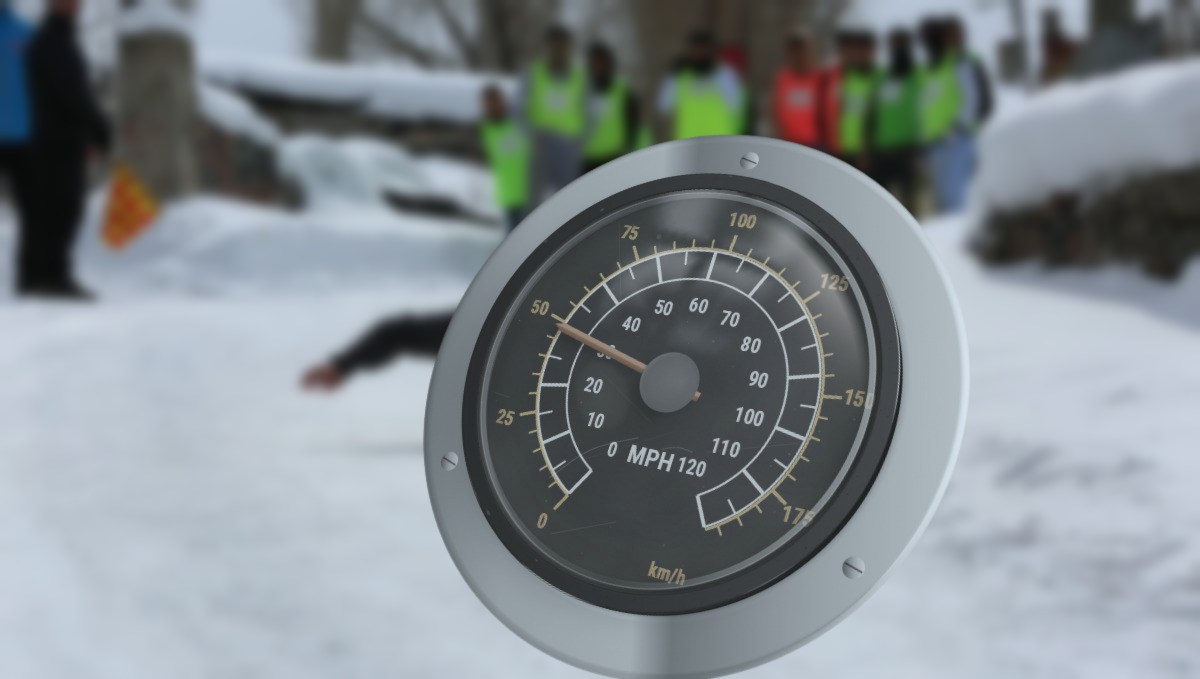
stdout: 30 mph
